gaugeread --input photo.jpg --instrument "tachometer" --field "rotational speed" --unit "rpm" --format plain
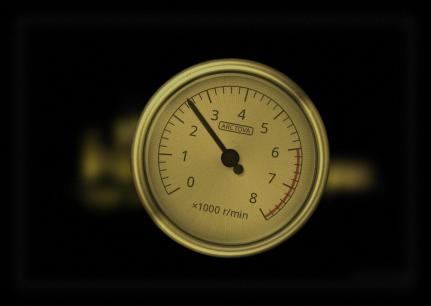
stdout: 2500 rpm
